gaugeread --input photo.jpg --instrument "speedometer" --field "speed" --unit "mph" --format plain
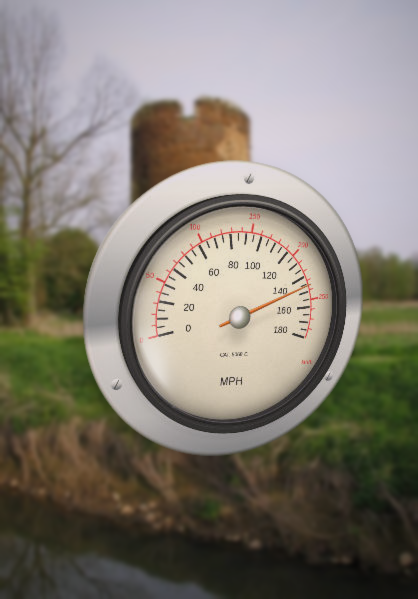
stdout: 145 mph
